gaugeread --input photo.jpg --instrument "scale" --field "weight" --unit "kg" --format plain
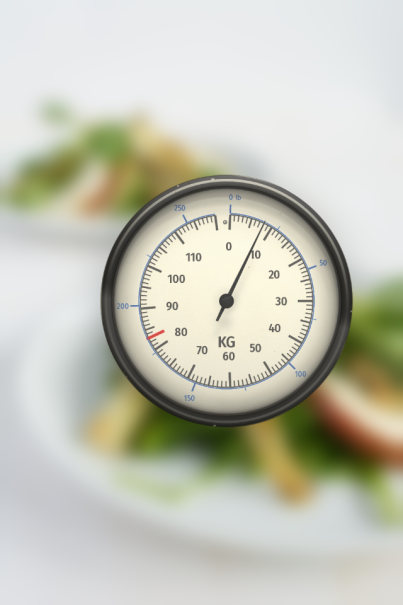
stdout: 8 kg
